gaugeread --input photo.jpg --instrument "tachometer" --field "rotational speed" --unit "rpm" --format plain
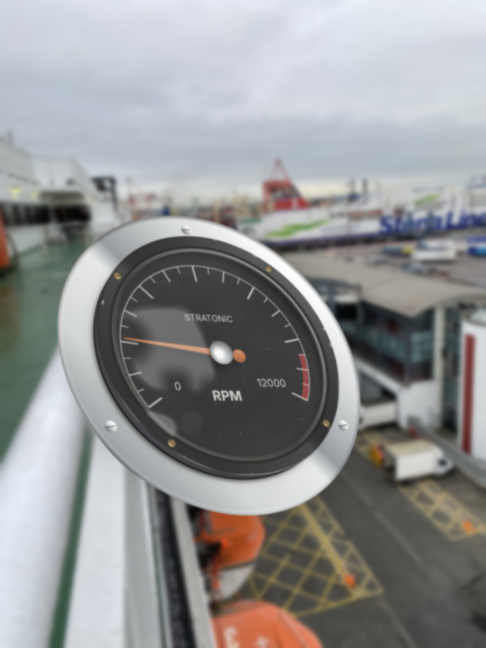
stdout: 2000 rpm
